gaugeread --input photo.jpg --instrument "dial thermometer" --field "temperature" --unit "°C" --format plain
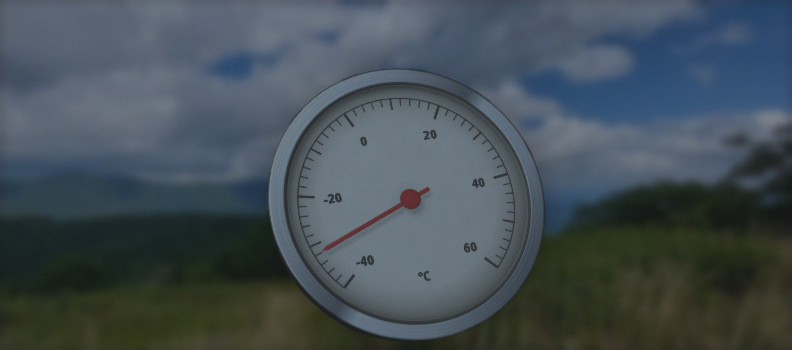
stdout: -32 °C
